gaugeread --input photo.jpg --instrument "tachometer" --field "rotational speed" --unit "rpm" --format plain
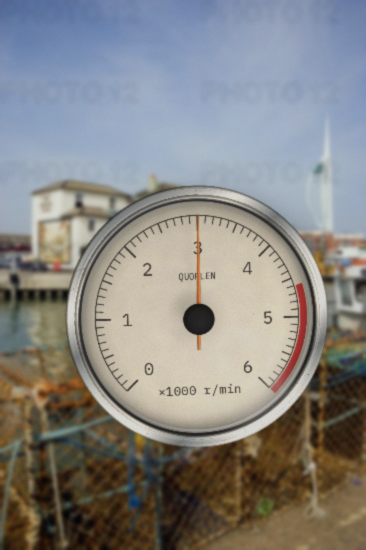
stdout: 3000 rpm
